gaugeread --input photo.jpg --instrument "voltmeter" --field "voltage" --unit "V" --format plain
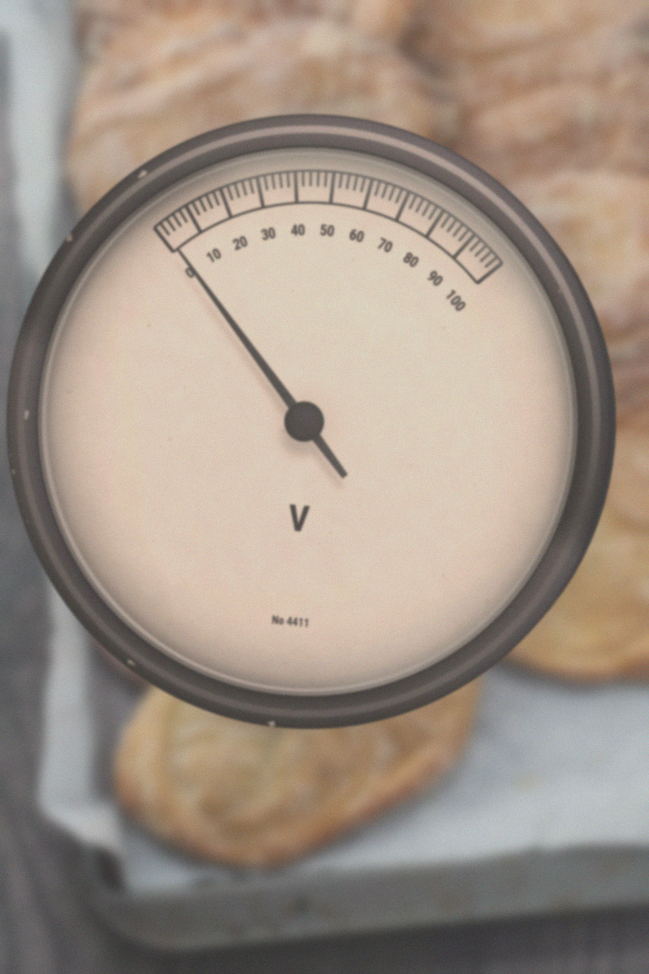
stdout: 2 V
